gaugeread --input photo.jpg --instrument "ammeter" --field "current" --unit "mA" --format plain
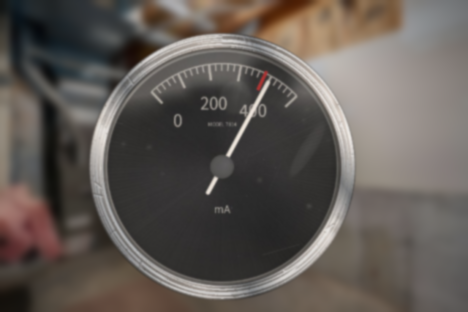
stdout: 400 mA
